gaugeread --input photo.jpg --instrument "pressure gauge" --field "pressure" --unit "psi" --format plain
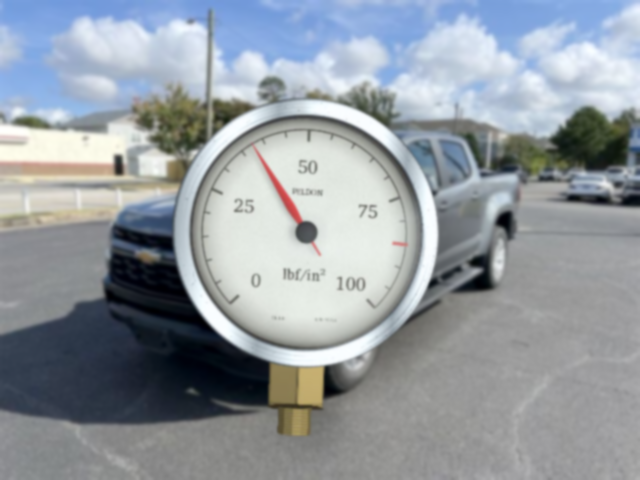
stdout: 37.5 psi
